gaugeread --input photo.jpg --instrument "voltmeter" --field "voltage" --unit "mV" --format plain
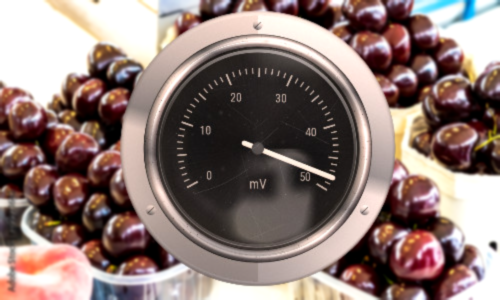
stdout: 48 mV
